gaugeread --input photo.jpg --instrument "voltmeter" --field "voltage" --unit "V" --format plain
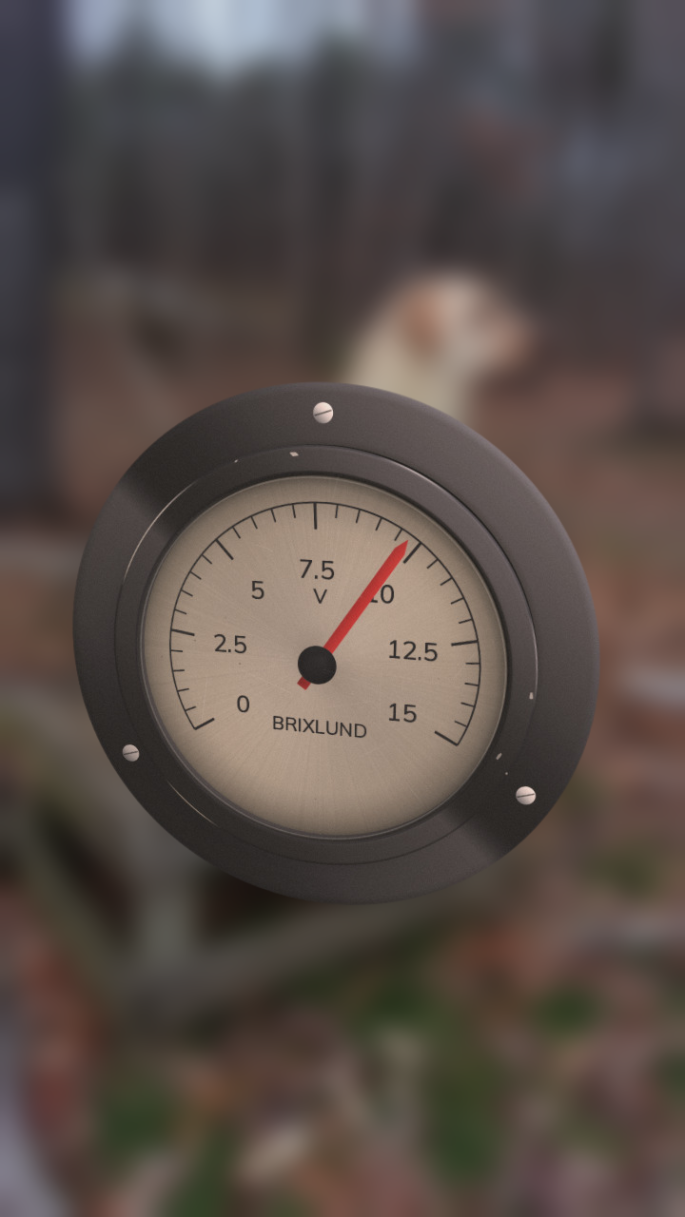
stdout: 9.75 V
